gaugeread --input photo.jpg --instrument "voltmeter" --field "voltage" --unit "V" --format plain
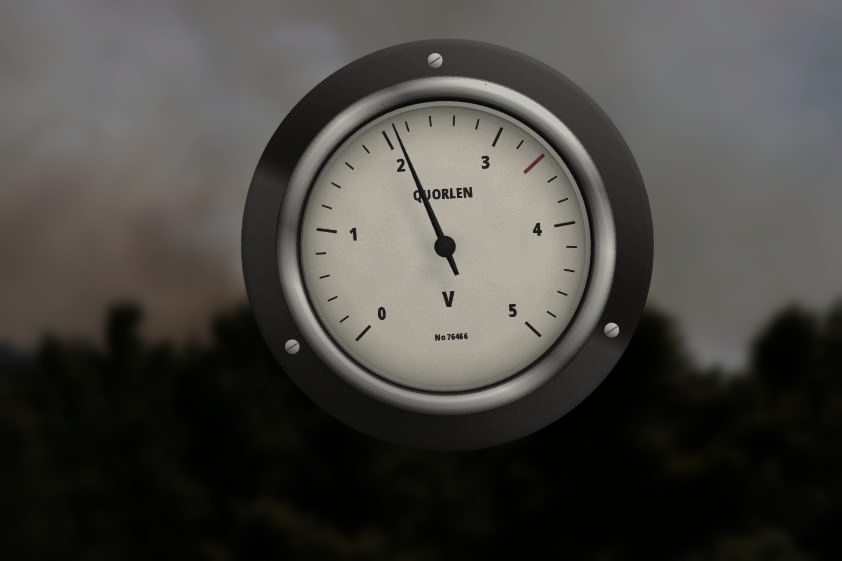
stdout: 2.1 V
